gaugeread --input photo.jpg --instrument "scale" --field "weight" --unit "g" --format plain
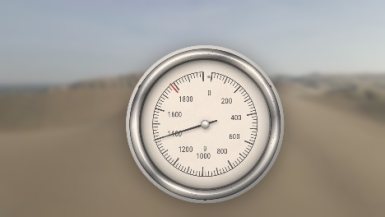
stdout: 1400 g
